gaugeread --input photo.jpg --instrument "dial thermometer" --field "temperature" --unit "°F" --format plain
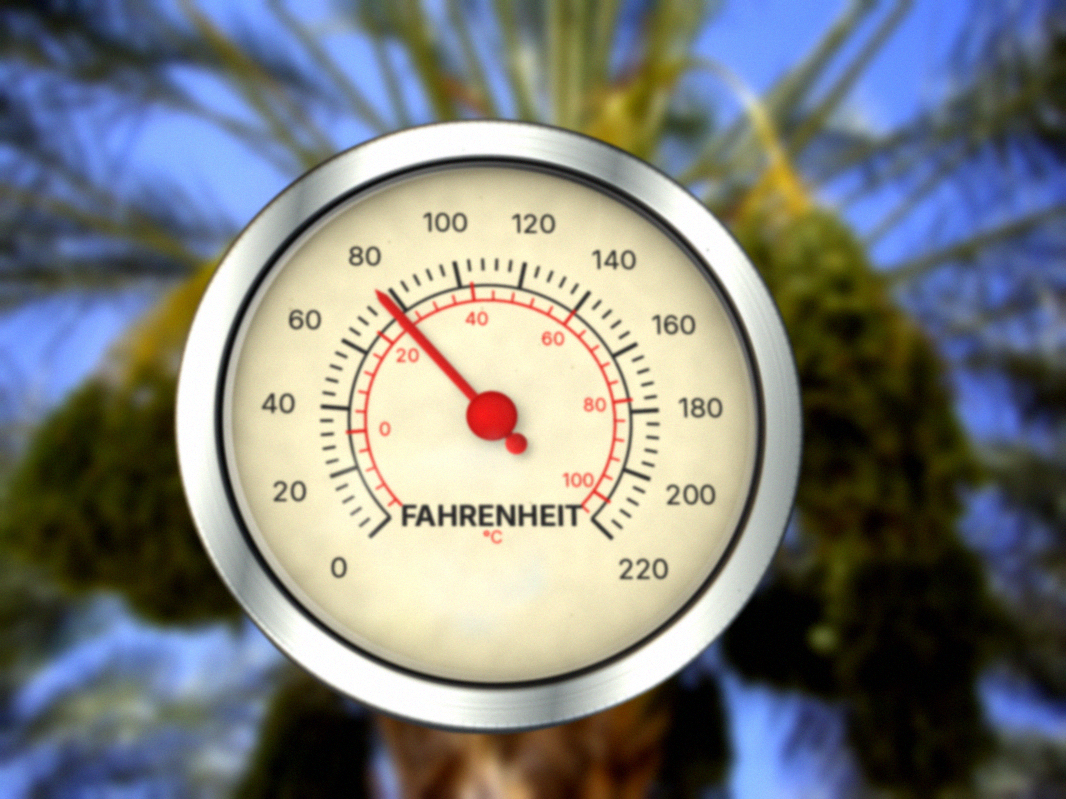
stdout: 76 °F
